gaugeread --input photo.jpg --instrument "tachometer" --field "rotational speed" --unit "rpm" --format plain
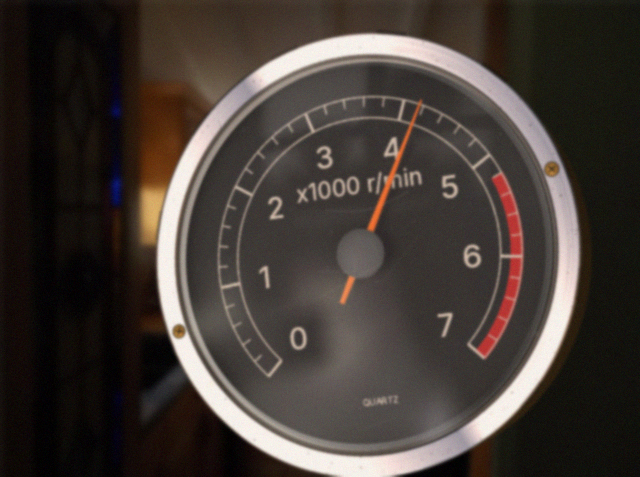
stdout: 4200 rpm
